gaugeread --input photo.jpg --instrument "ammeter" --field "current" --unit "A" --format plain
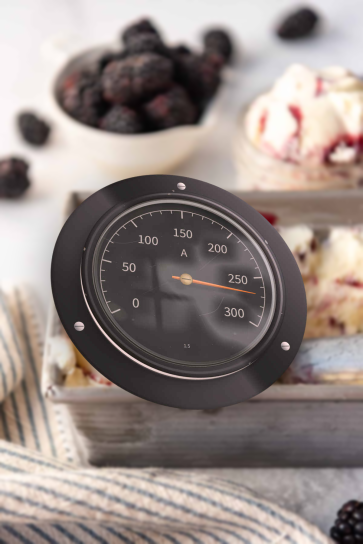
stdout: 270 A
